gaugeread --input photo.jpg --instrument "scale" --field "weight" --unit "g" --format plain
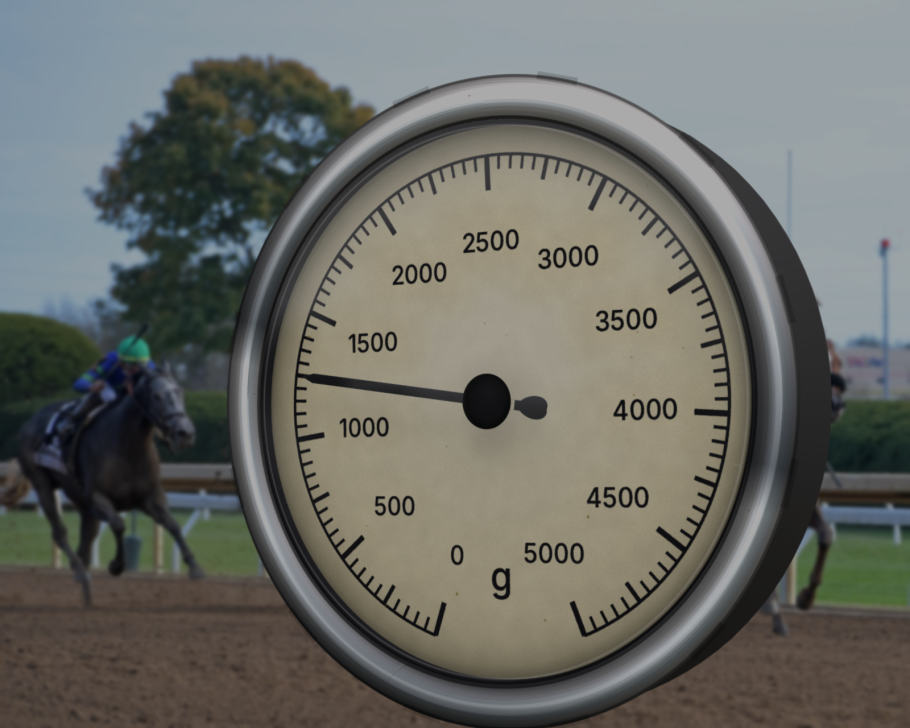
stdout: 1250 g
